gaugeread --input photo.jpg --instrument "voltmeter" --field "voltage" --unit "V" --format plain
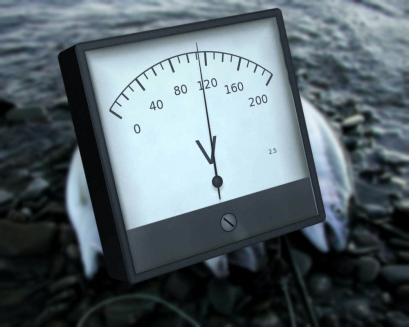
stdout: 110 V
